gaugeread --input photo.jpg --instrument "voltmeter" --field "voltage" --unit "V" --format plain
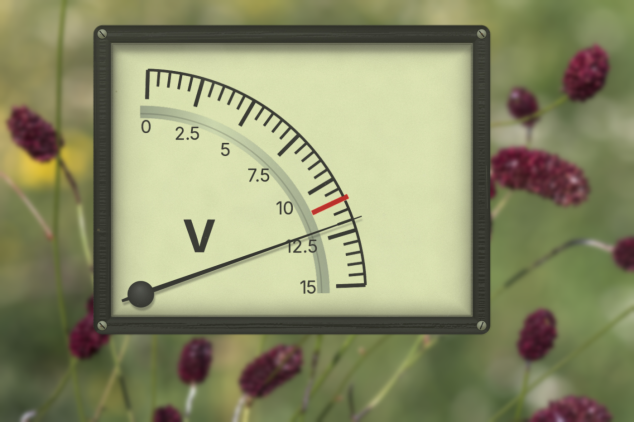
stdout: 12 V
